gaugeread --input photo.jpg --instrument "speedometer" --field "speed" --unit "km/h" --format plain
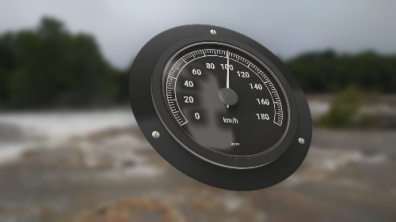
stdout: 100 km/h
